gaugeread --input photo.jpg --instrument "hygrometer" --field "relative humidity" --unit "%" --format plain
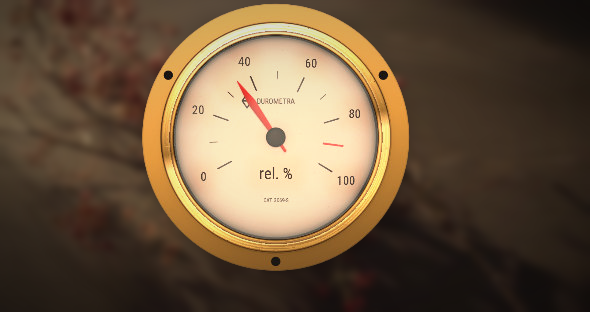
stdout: 35 %
